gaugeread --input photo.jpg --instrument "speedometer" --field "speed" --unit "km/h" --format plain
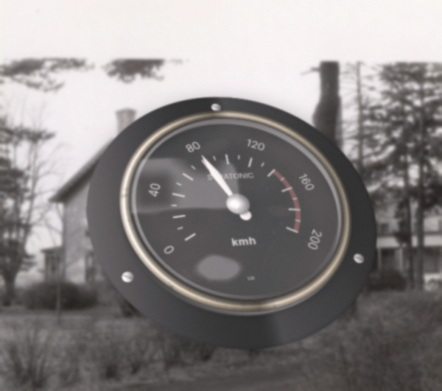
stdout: 80 km/h
